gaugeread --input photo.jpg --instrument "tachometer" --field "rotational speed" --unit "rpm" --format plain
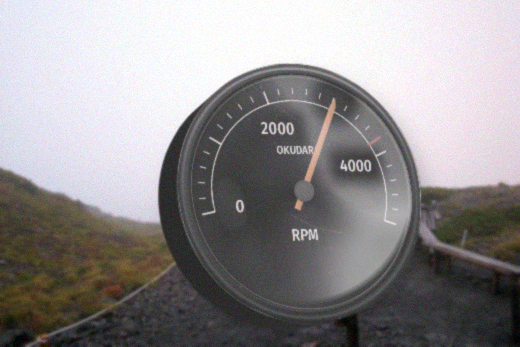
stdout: 3000 rpm
